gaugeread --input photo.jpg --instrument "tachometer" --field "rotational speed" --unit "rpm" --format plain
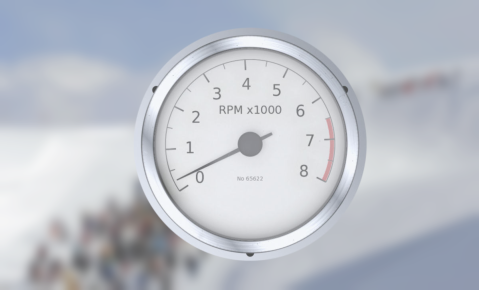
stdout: 250 rpm
